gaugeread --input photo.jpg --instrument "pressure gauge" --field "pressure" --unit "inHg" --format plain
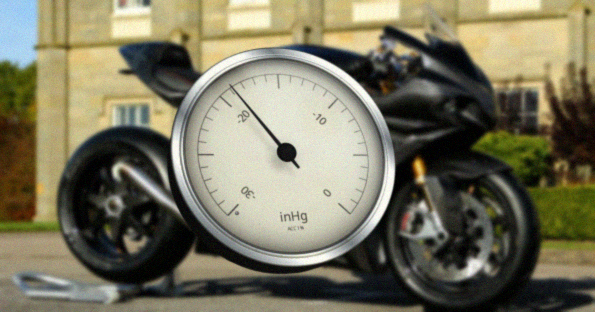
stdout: -19 inHg
